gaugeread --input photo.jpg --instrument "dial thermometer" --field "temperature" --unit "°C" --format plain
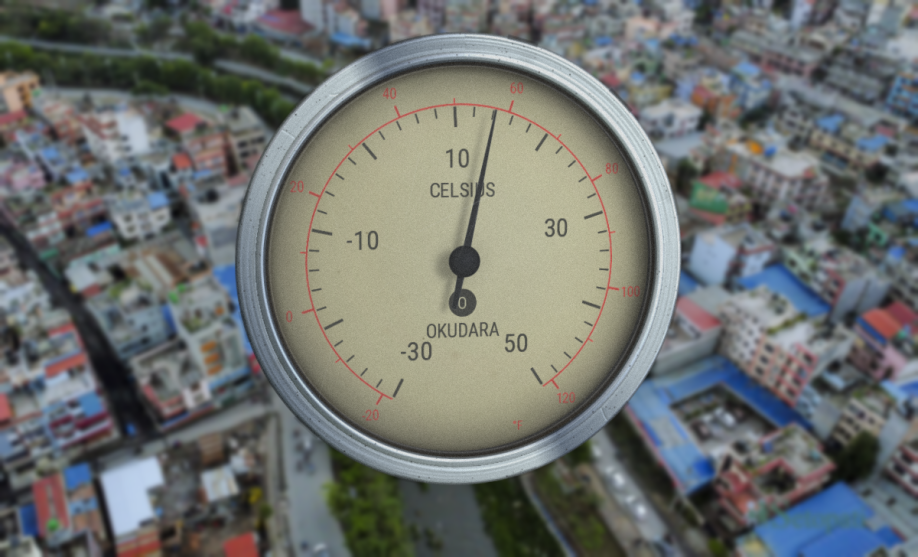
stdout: 14 °C
